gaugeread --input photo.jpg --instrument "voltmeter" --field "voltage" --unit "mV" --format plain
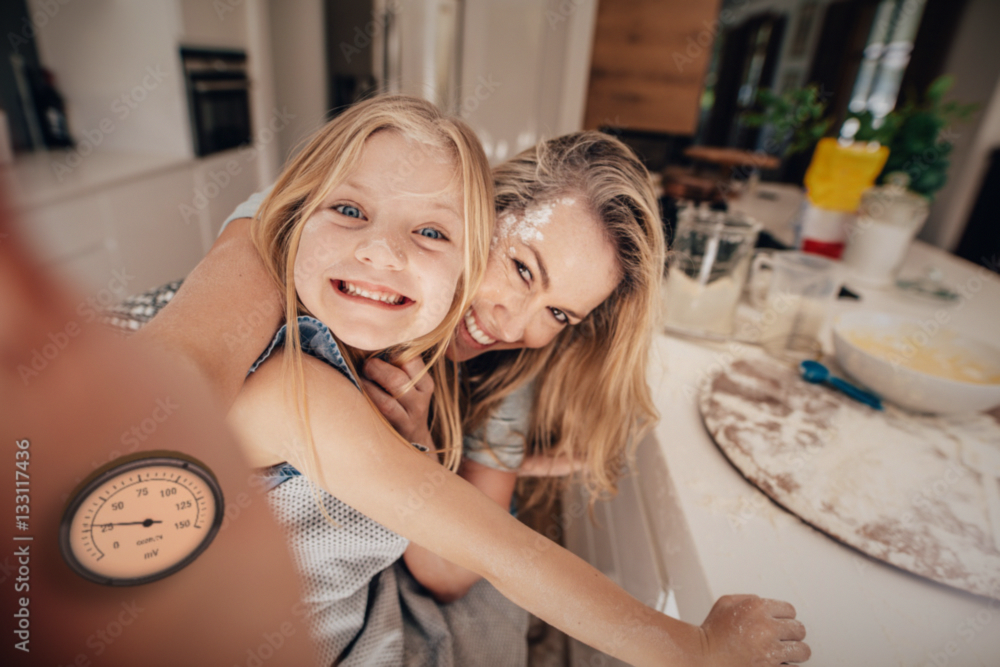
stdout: 30 mV
